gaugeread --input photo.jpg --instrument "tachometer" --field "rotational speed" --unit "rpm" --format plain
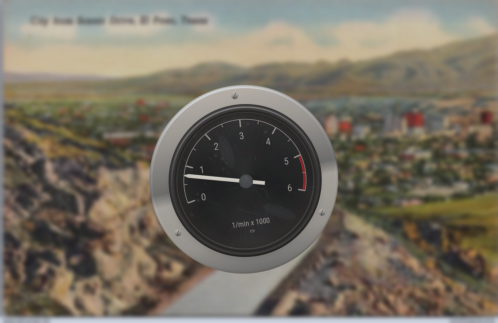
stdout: 750 rpm
